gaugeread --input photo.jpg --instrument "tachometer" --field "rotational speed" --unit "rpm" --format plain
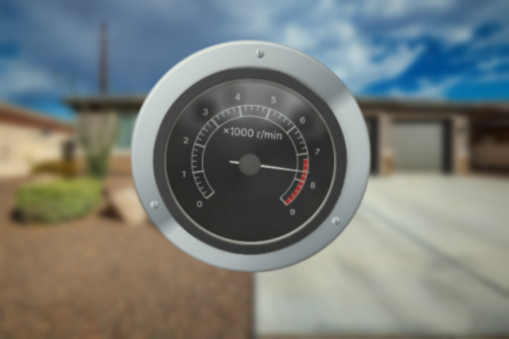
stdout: 7600 rpm
